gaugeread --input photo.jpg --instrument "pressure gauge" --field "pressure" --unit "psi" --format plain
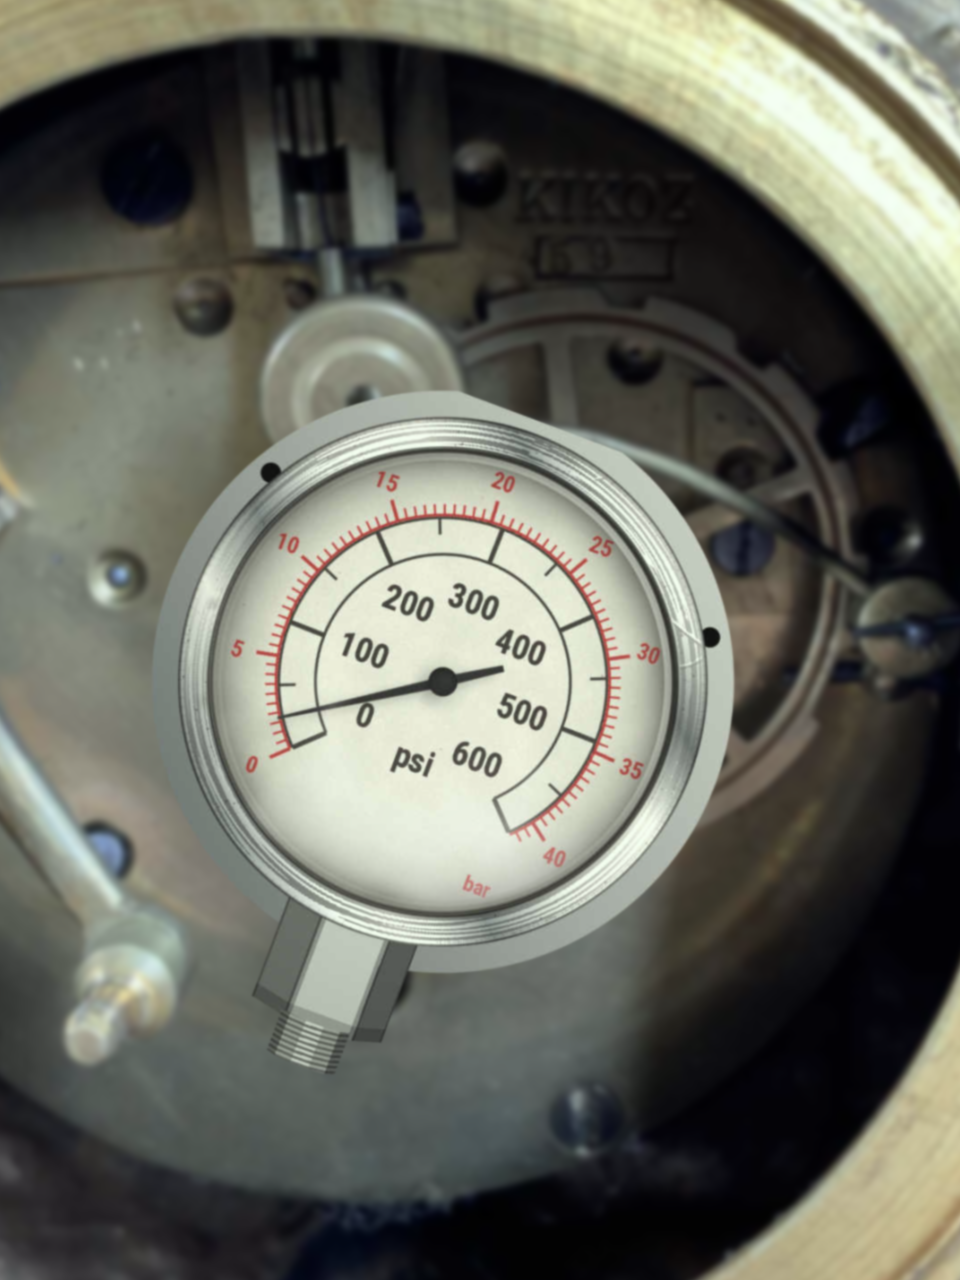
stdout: 25 psi
